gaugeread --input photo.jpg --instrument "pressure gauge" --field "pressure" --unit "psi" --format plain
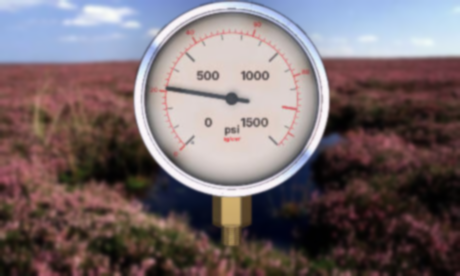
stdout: 300 psi
